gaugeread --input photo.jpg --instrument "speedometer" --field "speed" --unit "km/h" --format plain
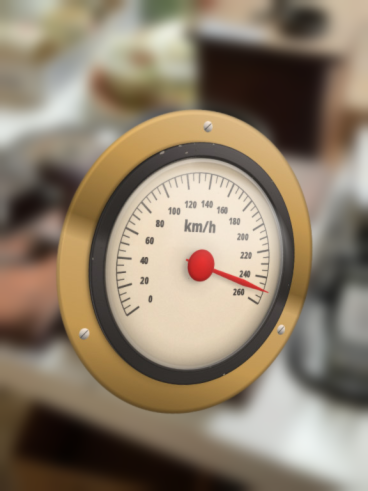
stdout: 250 km/h
